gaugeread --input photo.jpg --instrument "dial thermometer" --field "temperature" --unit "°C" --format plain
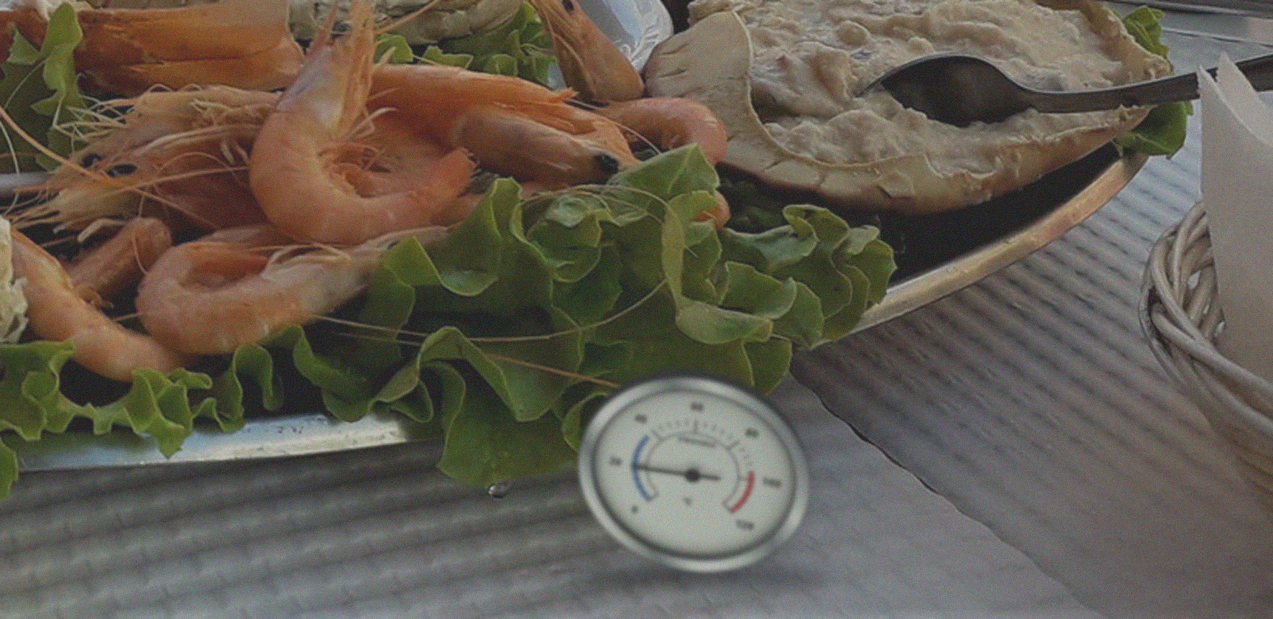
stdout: 20 °C
